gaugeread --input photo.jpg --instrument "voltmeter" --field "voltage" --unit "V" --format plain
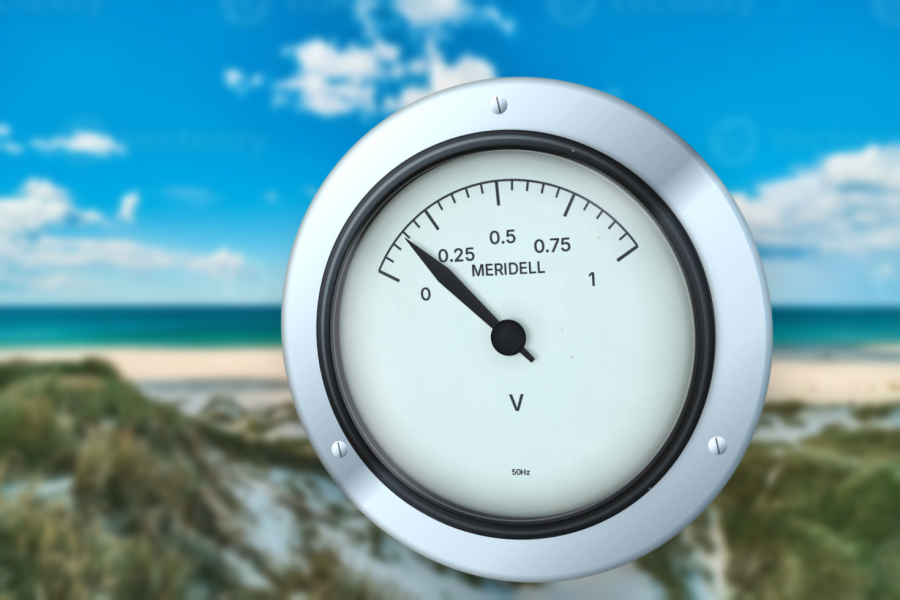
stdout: 0.15 V
